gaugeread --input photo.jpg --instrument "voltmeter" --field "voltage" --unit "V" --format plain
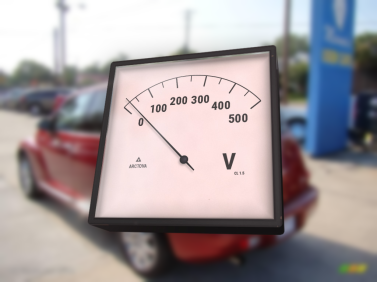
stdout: 25 V
